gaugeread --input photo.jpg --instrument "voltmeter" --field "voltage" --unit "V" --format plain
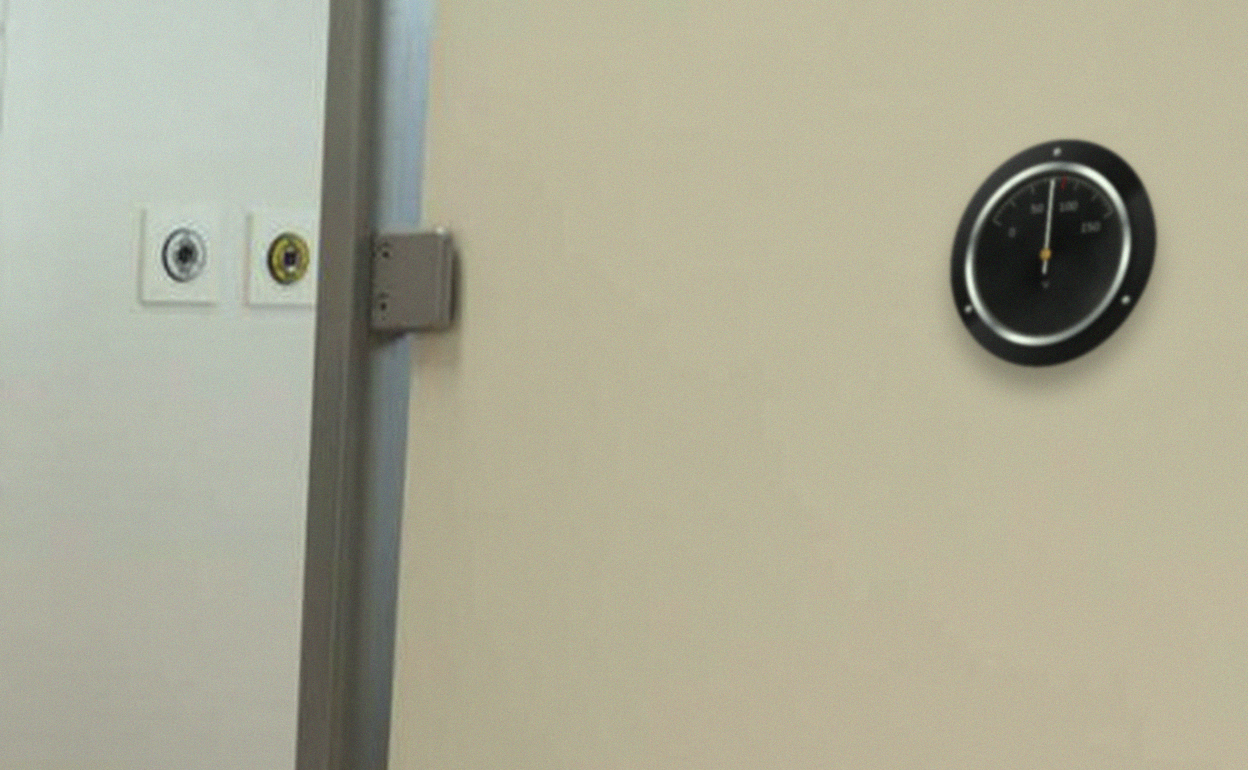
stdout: 75 V
